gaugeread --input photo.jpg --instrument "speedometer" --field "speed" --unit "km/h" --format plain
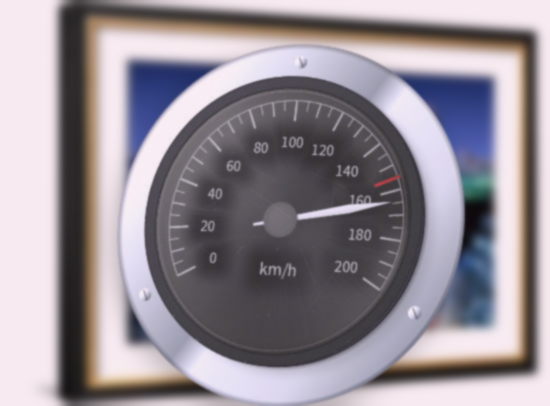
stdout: 165 km/h
